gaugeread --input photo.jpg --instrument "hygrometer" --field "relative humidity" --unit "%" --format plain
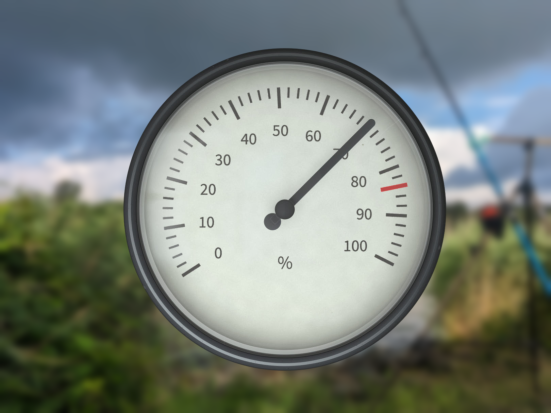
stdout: 70 %
